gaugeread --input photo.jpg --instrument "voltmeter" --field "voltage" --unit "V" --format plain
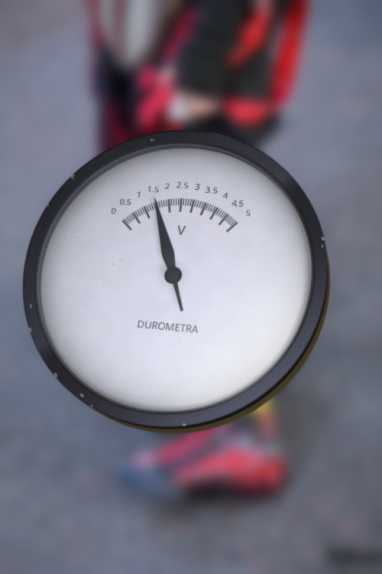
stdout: 1.5 V
